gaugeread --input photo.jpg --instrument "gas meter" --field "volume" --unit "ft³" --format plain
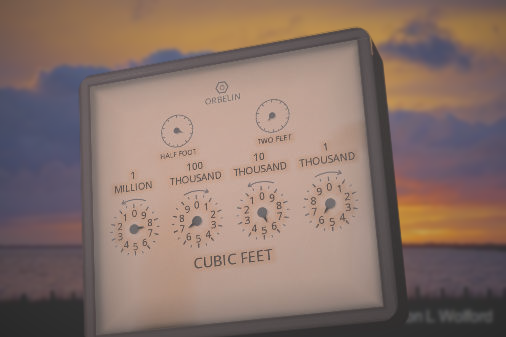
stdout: 765600 ft³
